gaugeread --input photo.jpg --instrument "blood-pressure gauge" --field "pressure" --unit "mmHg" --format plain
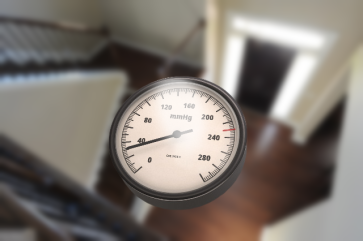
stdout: 30 mmHg
